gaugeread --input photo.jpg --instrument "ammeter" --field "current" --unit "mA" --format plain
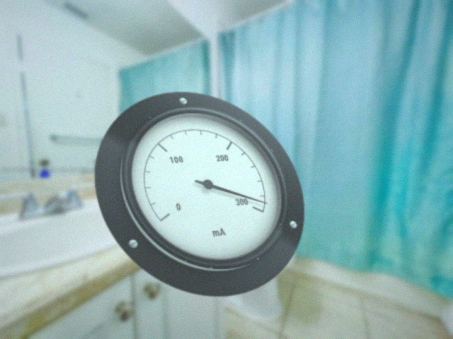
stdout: 290 mA
